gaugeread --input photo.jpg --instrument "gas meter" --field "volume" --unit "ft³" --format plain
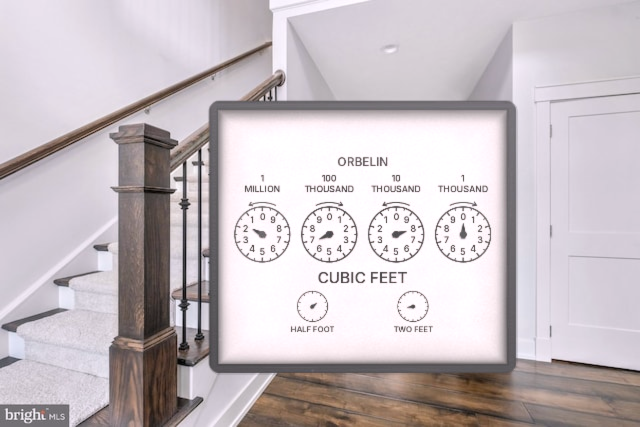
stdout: 168000 ft³
